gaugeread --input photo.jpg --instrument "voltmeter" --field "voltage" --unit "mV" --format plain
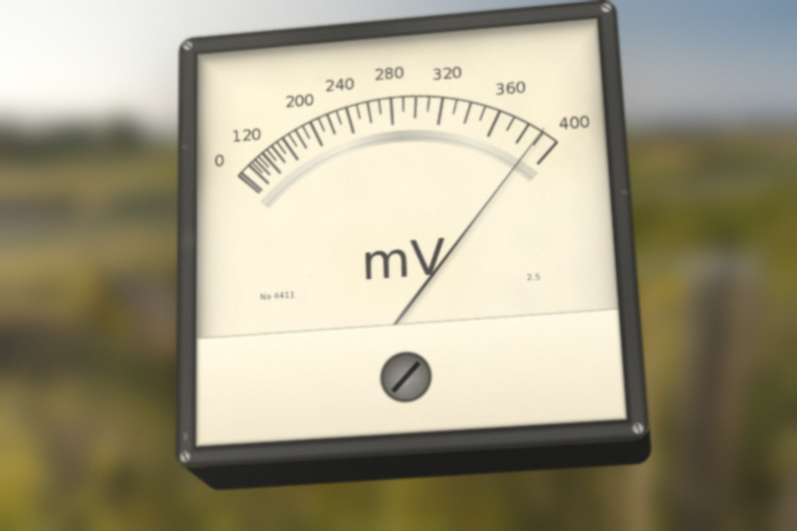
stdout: 390 mV
